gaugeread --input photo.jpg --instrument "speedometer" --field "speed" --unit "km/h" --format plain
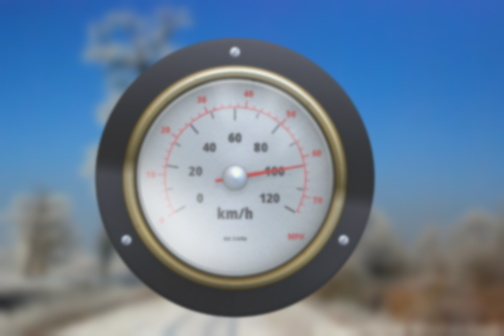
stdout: 100 km/h
